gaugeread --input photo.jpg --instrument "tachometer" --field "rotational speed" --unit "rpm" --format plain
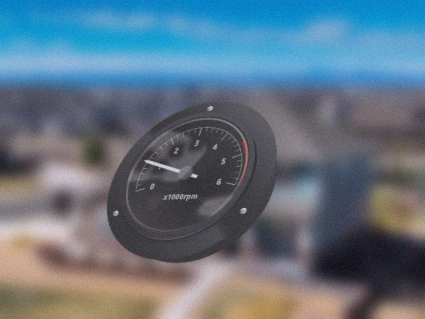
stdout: 1000 rpm
